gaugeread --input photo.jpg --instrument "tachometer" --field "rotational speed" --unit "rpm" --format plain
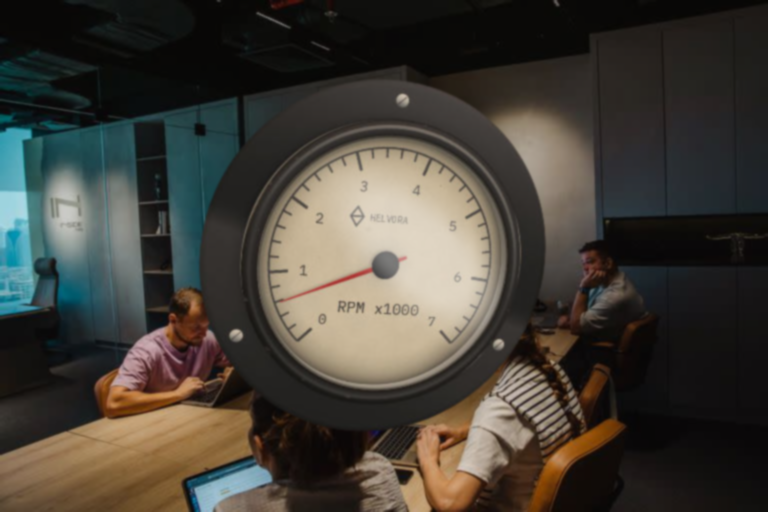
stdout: 600 rpm
